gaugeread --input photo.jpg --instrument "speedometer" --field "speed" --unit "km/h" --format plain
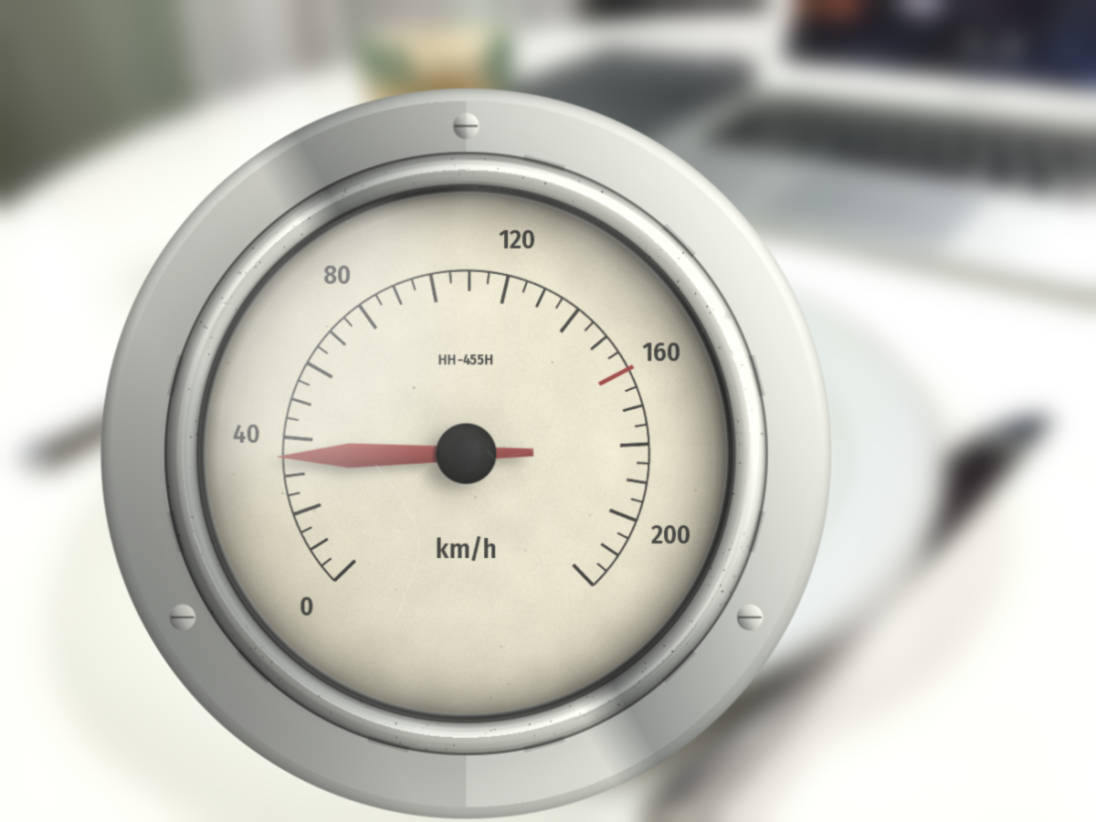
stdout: 35 km/h
